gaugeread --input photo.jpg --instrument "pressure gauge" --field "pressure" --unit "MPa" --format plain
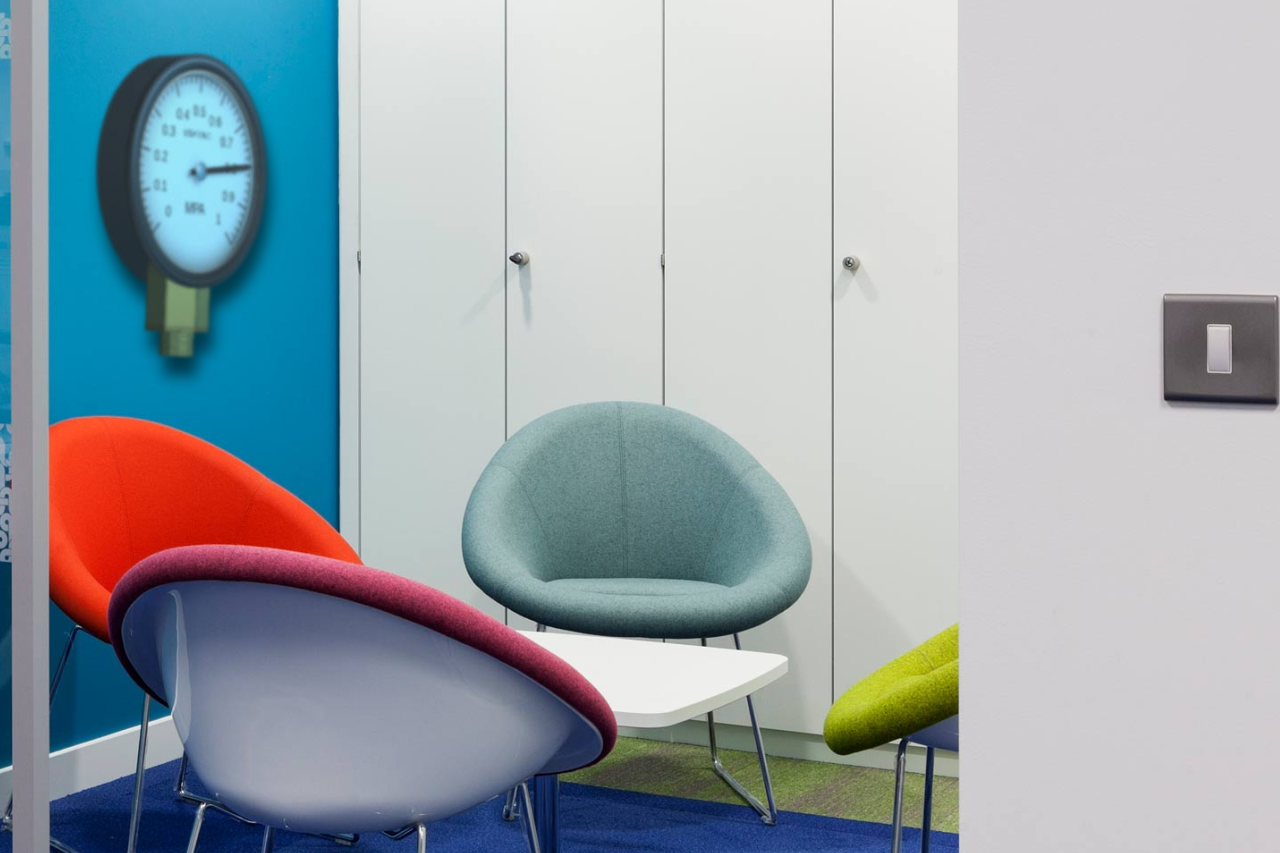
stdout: 0.8 MPa
